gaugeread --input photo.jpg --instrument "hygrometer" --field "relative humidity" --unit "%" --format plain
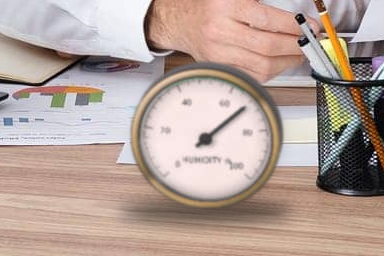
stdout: 68 %
